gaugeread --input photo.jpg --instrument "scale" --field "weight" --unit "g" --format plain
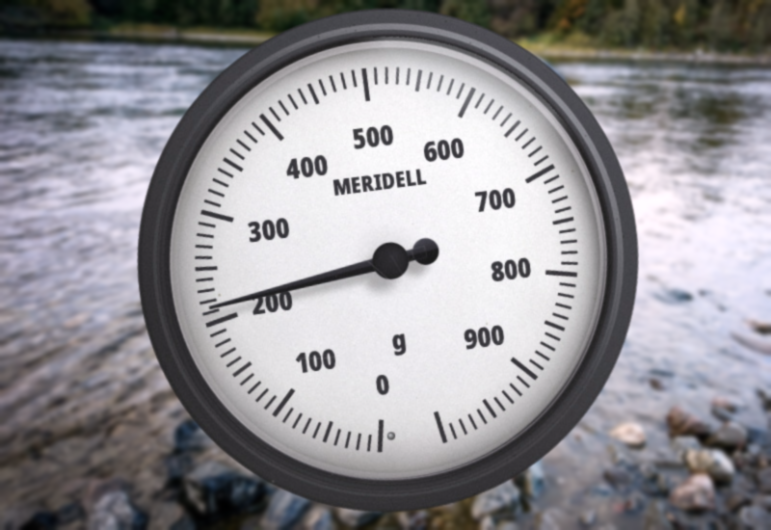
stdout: 215 g
